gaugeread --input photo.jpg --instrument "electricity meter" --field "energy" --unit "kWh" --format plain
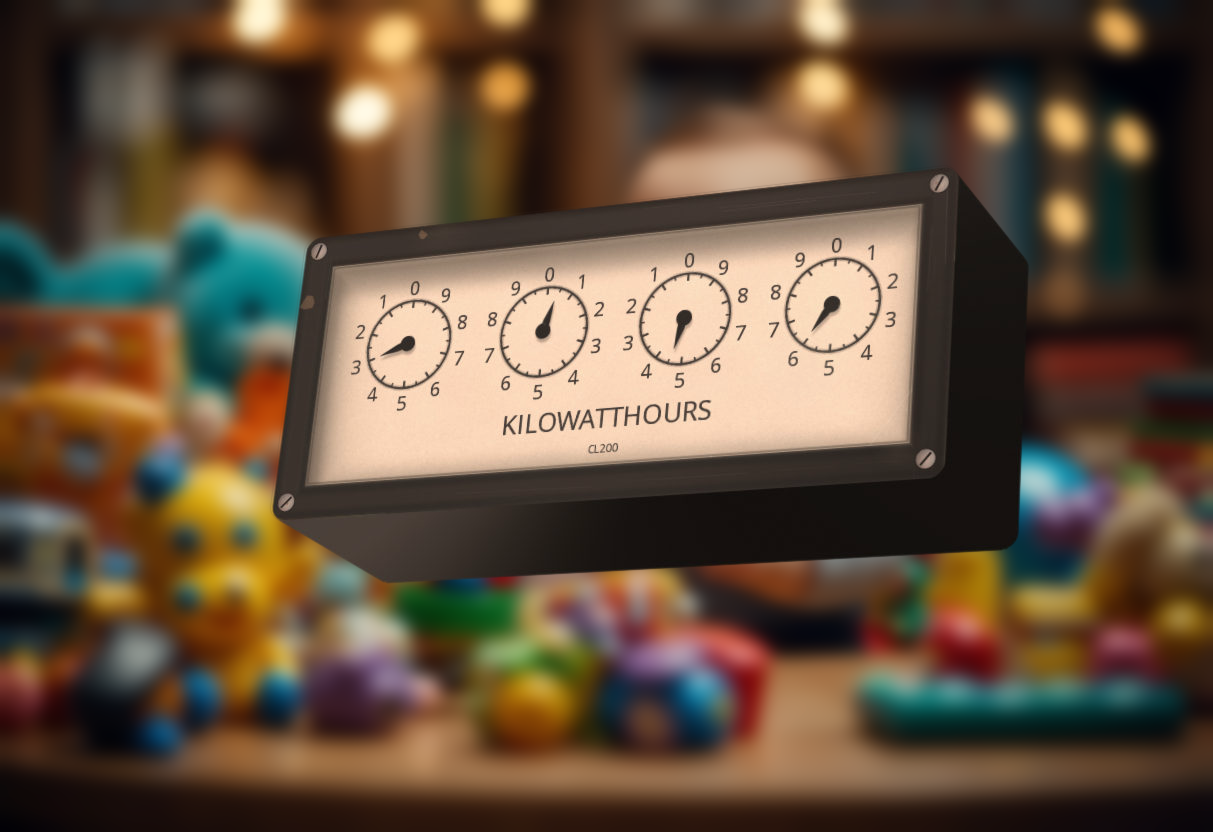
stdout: 3046 kWh
